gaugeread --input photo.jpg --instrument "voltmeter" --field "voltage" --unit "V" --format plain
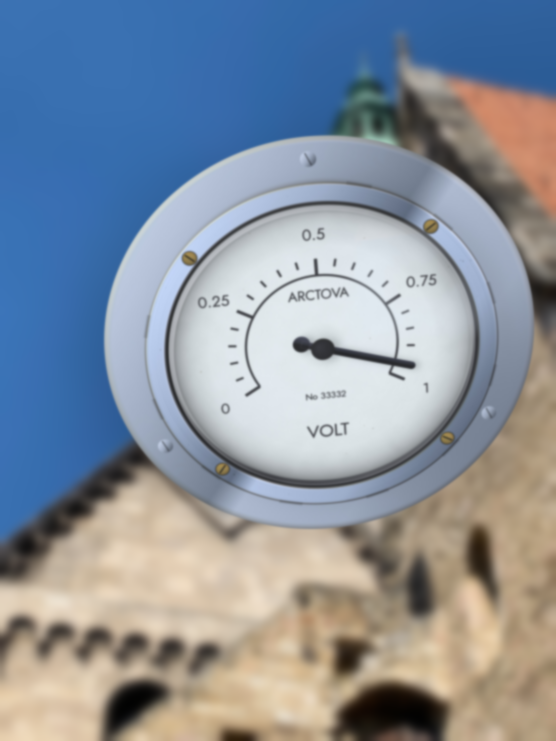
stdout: 0.95 V
